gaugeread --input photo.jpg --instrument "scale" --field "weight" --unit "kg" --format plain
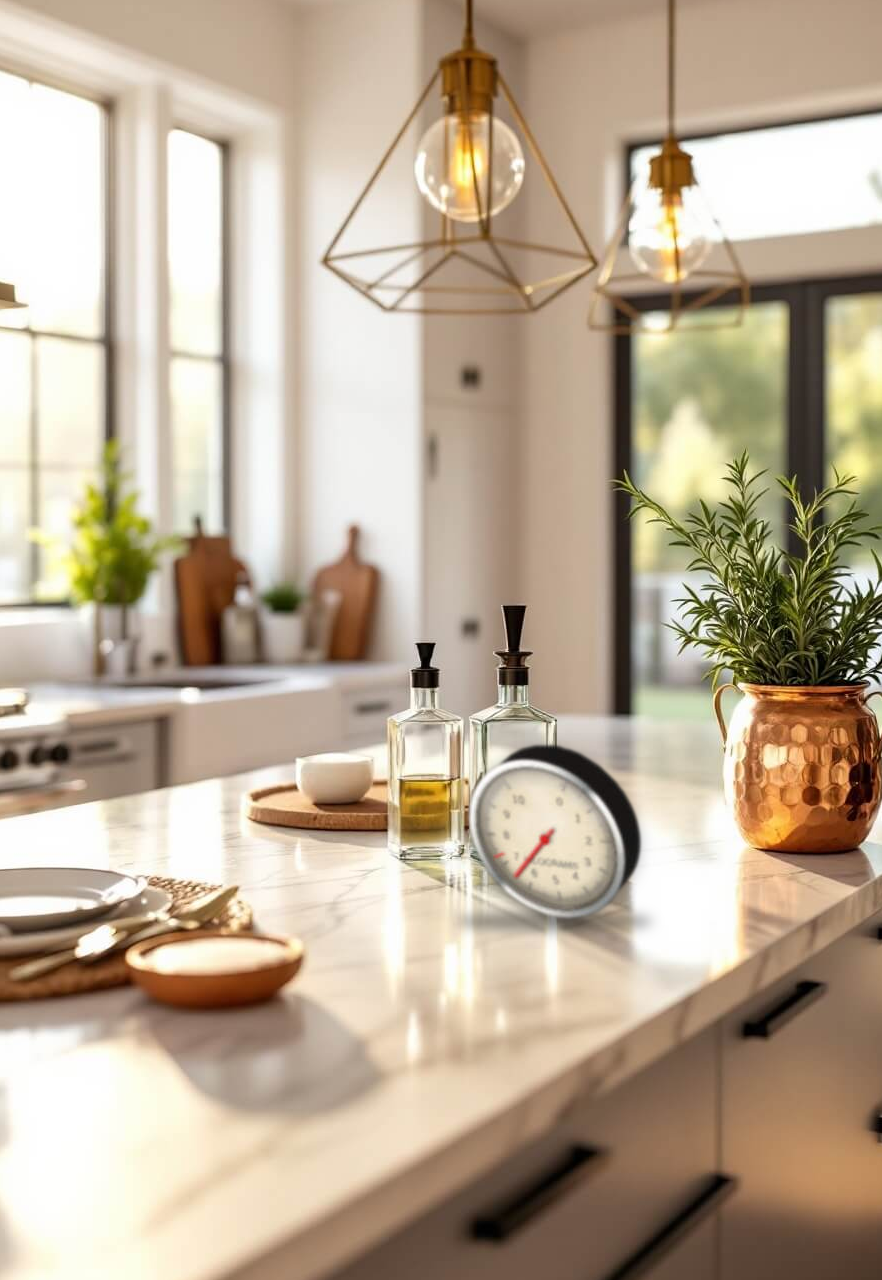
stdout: 6.5 kg
